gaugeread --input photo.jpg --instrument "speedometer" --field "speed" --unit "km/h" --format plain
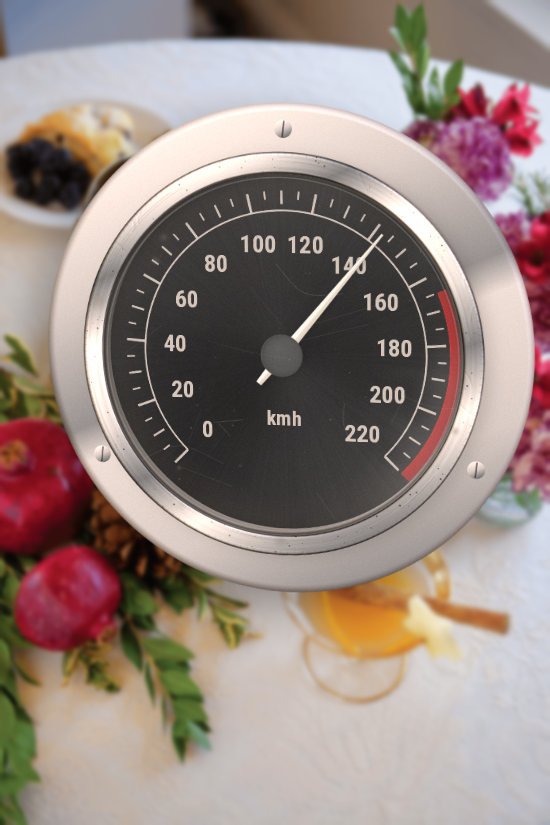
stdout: 142.5 km/h
